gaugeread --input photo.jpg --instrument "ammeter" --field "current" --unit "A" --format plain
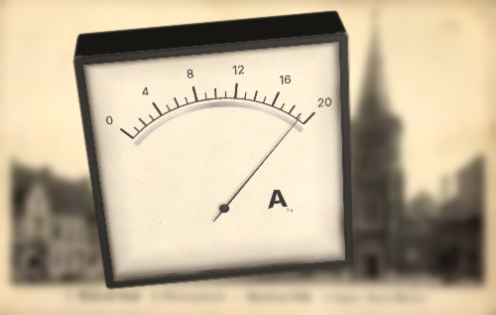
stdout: 19 A
